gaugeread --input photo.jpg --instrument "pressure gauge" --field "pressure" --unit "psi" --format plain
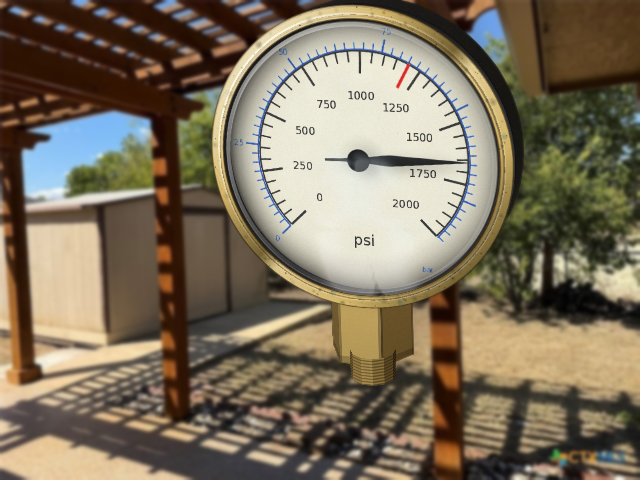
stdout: 1650 psi
